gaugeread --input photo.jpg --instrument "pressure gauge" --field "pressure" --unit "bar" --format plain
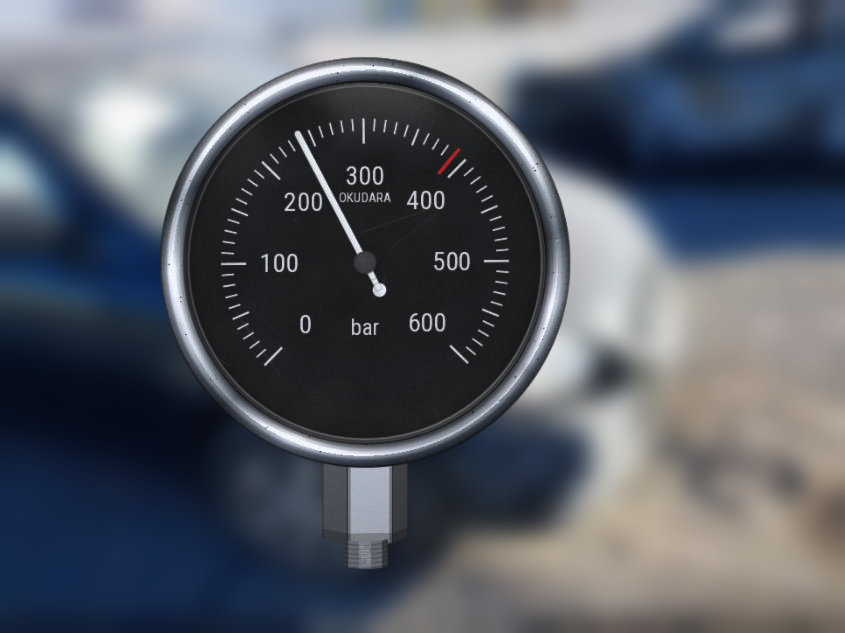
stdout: 240 bar
